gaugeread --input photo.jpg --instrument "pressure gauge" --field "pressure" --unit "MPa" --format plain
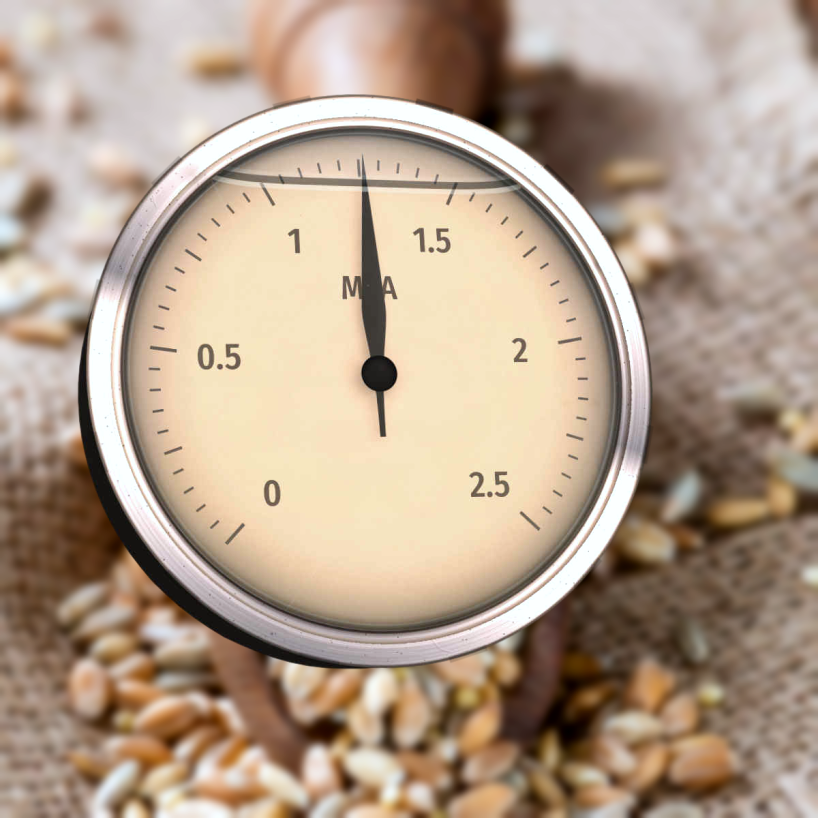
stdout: 1.25 MPa
